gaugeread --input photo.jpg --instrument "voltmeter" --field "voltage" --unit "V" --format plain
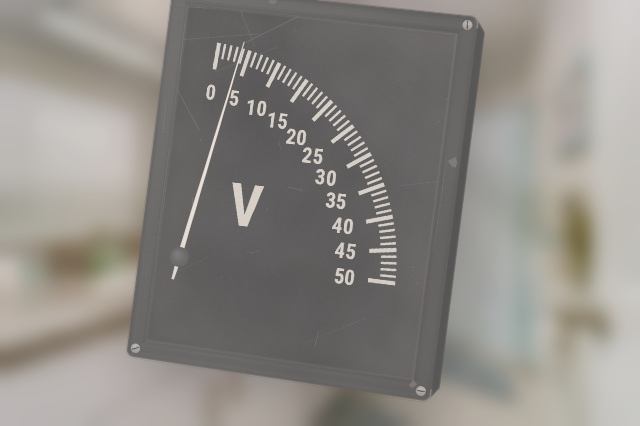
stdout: 4 V
